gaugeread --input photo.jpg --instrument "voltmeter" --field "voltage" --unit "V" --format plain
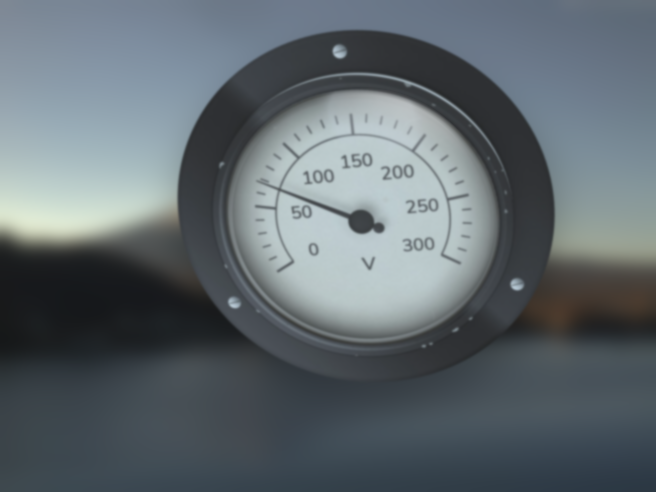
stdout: 70 V
